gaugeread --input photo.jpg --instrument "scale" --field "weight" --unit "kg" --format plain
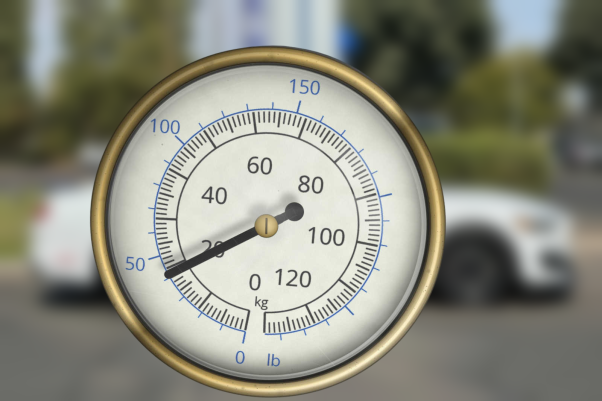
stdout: 19 kg
